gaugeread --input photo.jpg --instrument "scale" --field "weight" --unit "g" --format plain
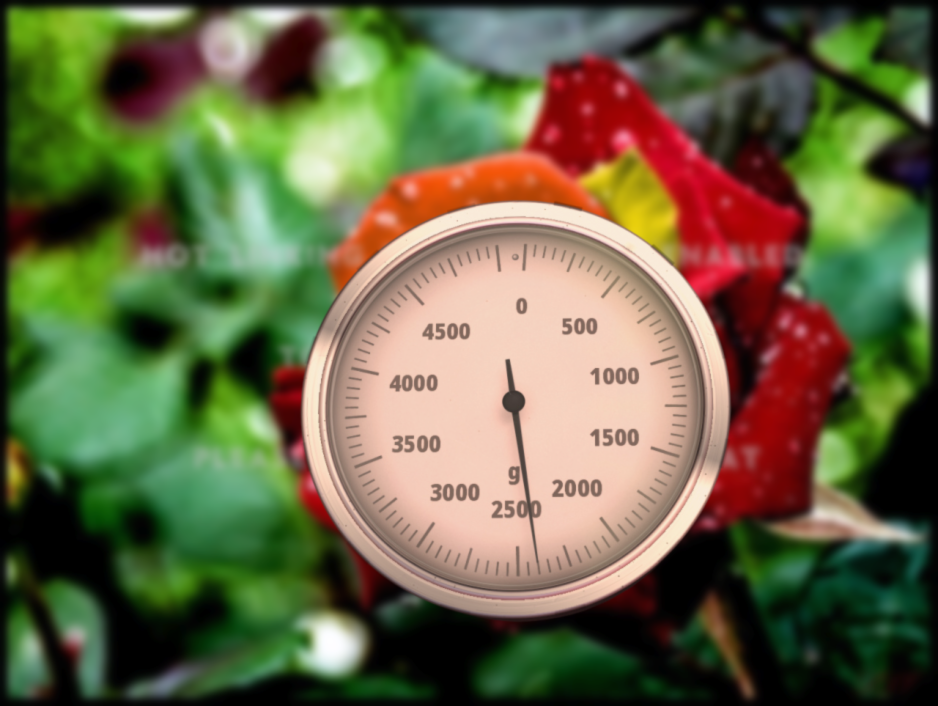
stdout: 2400 g
